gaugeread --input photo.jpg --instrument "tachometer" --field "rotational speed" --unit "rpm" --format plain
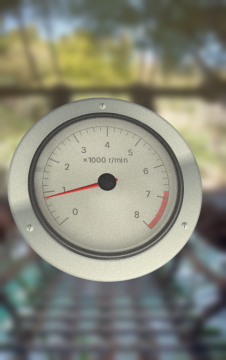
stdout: 800 rpm
